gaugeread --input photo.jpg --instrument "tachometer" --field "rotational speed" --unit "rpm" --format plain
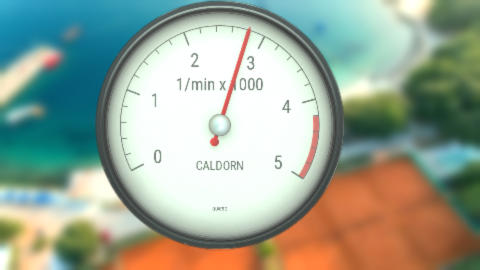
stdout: 2800 rpm
